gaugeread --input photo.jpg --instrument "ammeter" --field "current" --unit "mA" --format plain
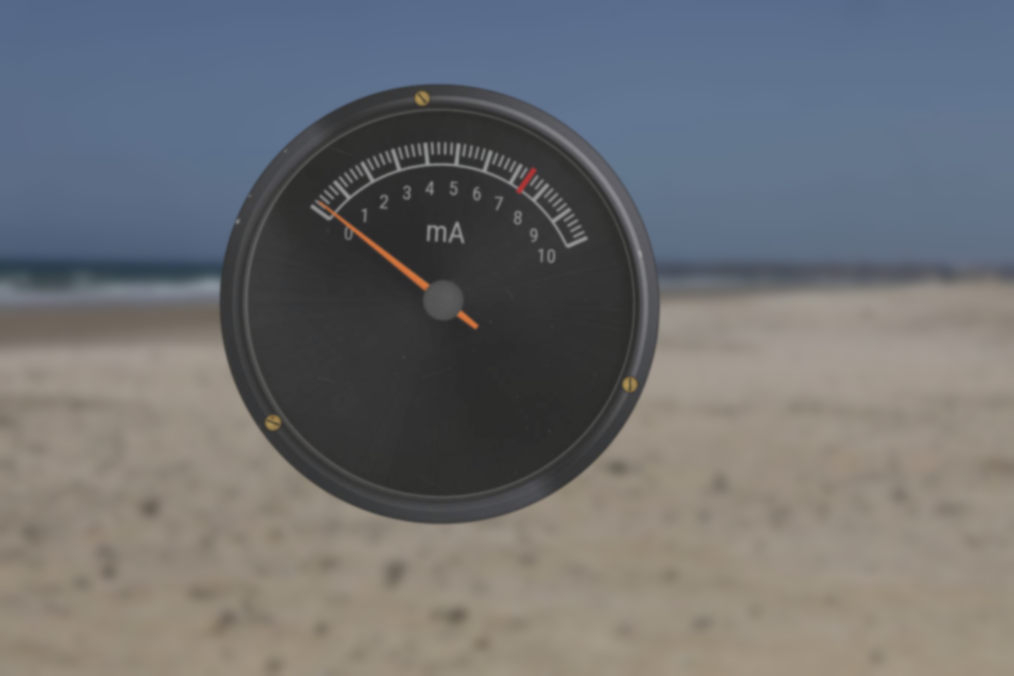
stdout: 0.2 mA
